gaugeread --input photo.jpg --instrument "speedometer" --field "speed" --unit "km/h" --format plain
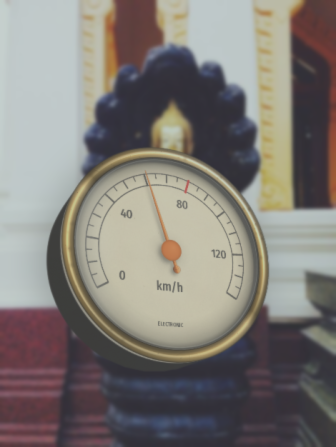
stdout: 60 km/h
